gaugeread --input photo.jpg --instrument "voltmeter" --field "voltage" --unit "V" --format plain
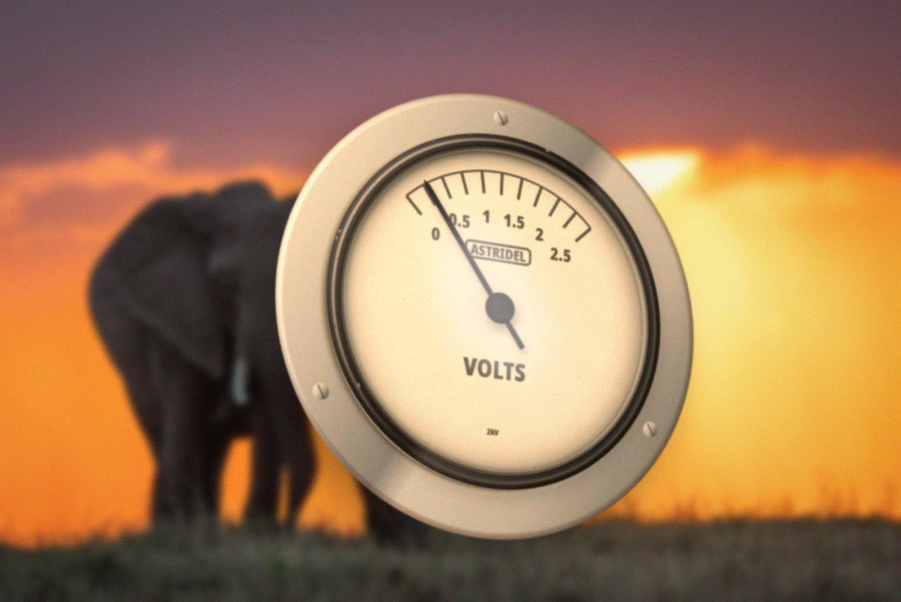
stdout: 0.25 V
